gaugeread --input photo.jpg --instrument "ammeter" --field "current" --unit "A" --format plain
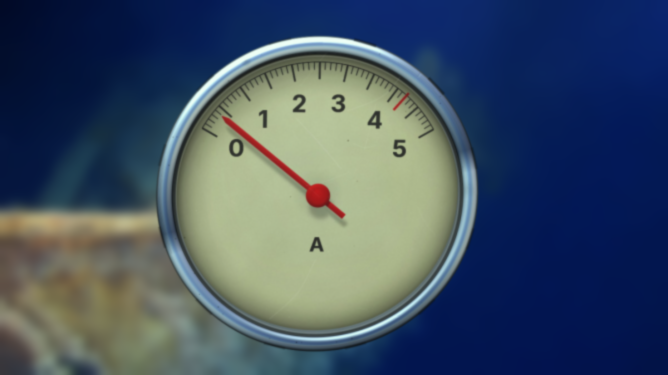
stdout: 0.4 A
